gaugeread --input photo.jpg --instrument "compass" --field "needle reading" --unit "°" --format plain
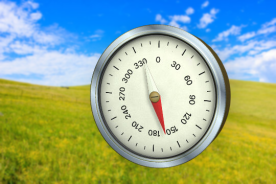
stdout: 160 °
